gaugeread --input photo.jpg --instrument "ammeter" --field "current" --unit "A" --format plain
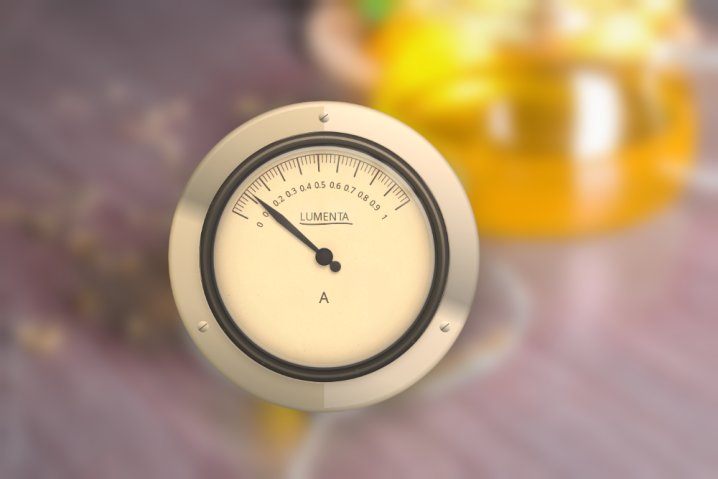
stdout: 0.12 A
